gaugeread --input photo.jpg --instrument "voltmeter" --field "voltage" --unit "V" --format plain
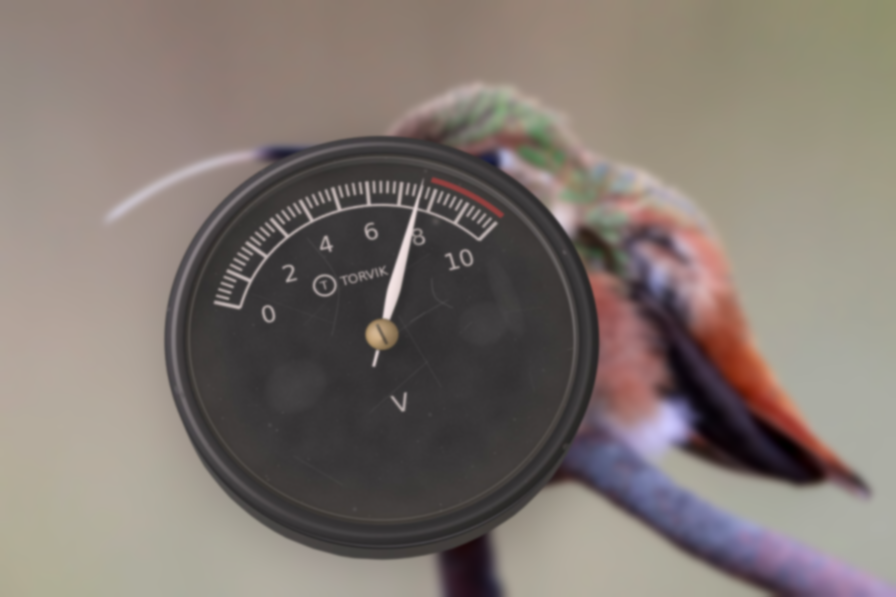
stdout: 7.6 V
